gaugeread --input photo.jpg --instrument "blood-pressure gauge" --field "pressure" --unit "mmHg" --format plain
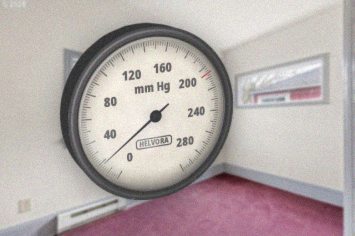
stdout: 20 mmHg
